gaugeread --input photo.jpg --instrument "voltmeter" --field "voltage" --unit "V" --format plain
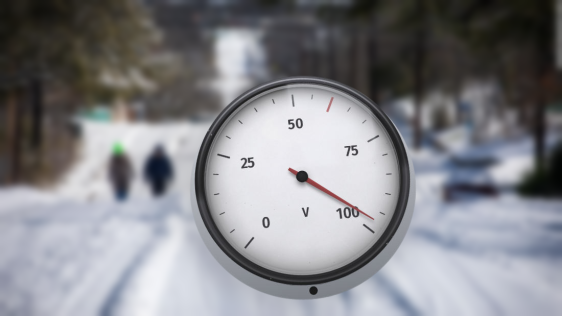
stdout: 97.5 V
